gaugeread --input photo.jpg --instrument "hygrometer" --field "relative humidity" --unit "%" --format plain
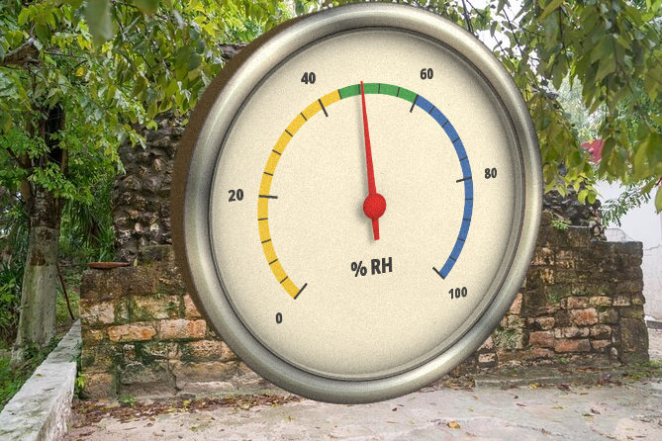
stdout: 48 %
